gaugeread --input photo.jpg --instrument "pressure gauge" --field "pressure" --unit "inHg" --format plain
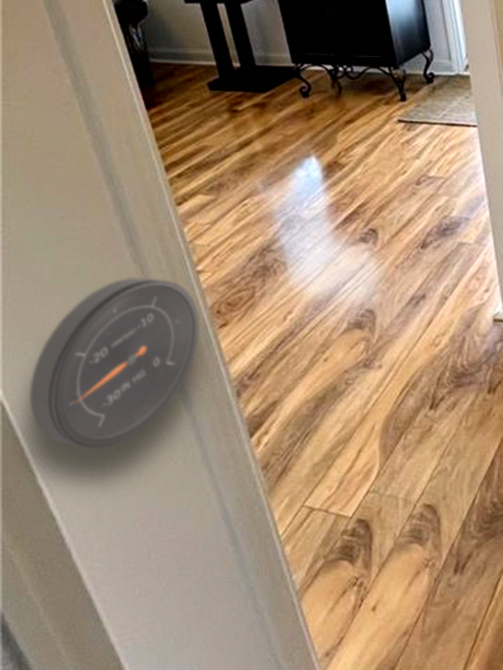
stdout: -25 inHg
